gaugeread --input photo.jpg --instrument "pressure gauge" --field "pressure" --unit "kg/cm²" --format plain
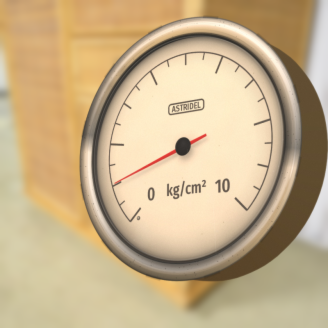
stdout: 1 kg/cm²
